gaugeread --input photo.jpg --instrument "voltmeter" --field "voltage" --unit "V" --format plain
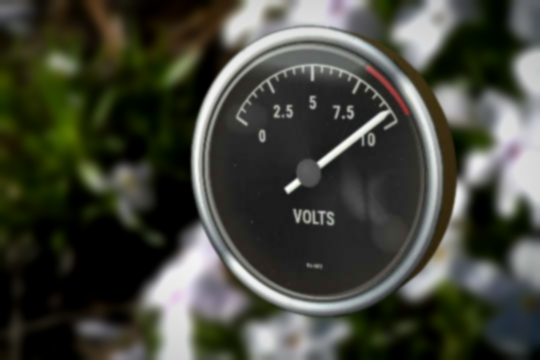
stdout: 9.5 V
